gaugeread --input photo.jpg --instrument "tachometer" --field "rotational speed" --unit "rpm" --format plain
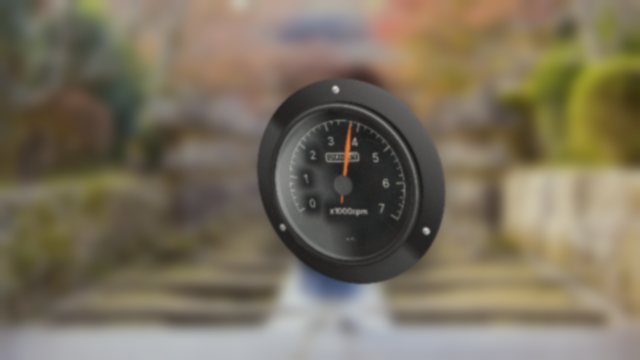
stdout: 3800 rpm
